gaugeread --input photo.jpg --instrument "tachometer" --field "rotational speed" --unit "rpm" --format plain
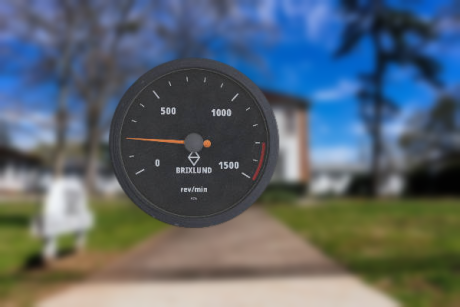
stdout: 200 rpm
